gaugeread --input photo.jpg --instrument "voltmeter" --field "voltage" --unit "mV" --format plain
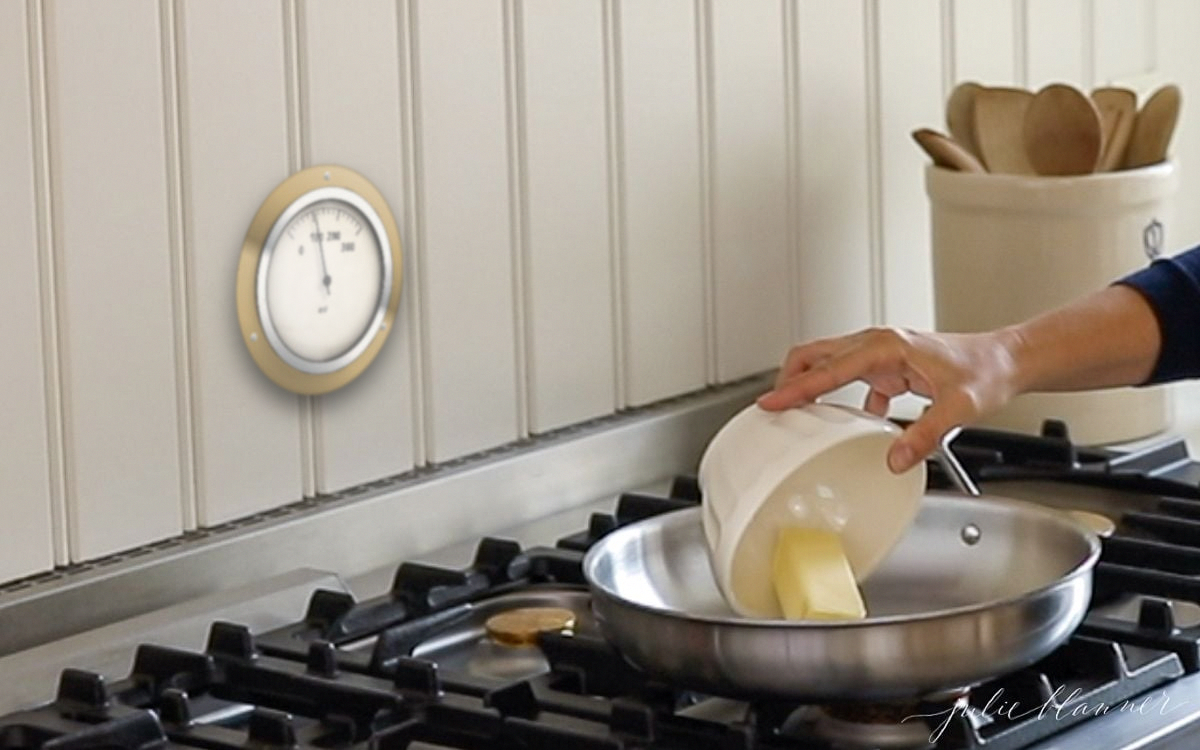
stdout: 100 mV
